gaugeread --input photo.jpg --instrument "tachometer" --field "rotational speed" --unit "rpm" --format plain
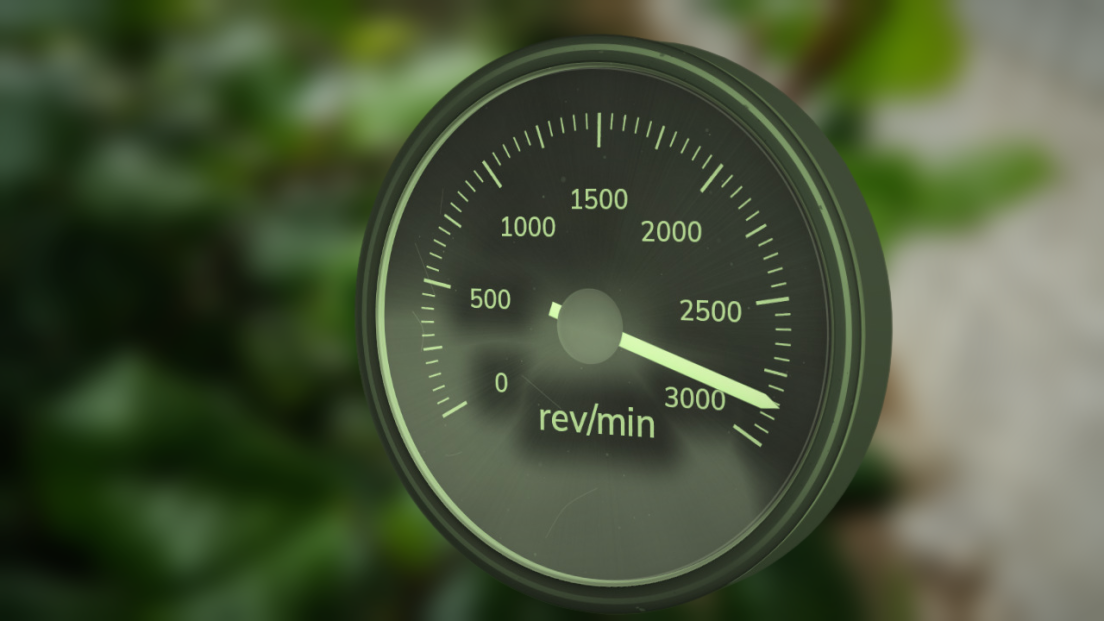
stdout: 2850 rpm
